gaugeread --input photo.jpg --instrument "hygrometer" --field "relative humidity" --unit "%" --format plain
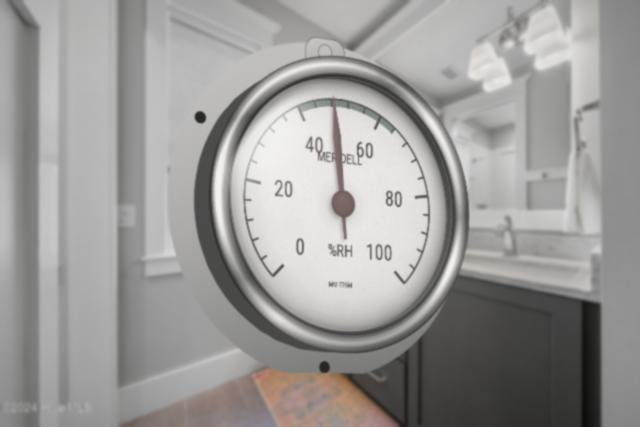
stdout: 48 %
